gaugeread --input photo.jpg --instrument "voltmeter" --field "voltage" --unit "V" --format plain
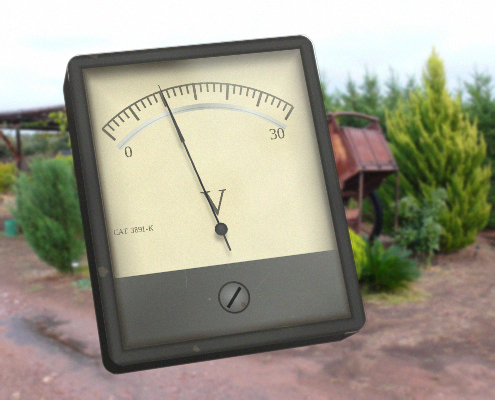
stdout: 10 V
